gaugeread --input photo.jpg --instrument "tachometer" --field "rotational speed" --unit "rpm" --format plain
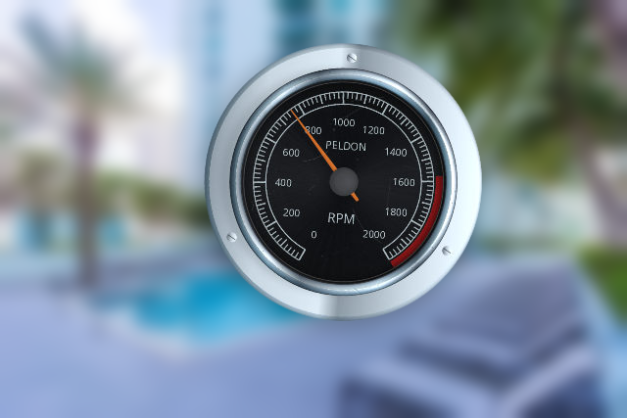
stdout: 760 rpm
